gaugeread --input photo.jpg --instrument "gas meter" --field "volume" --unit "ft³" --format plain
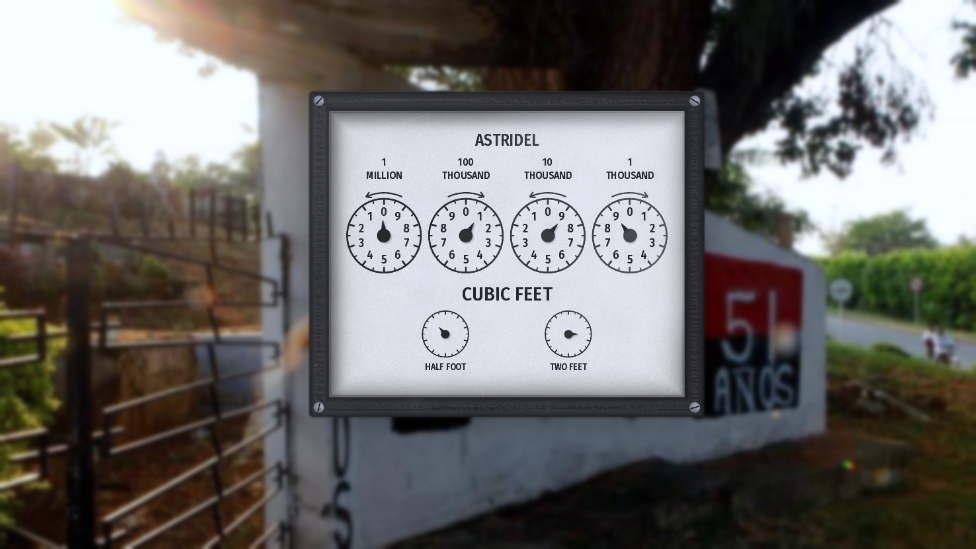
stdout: 8900 ft³
